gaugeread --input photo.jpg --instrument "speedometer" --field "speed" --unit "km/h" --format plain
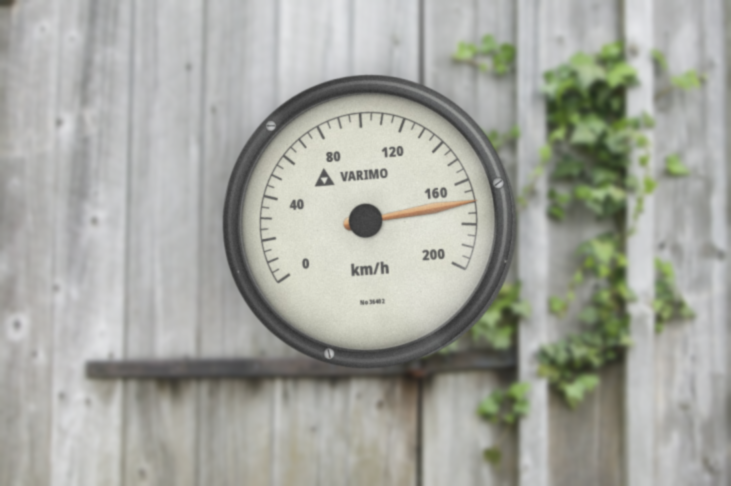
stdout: 170 km/h
